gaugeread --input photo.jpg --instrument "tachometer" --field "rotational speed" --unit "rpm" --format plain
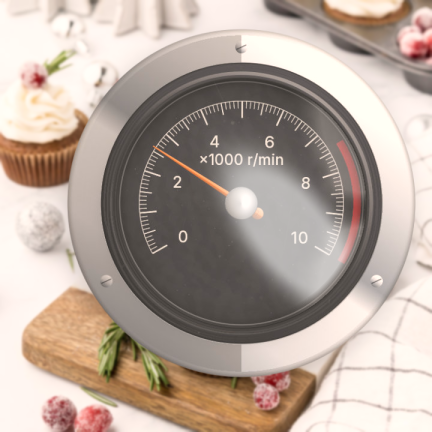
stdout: 2600 rpm
